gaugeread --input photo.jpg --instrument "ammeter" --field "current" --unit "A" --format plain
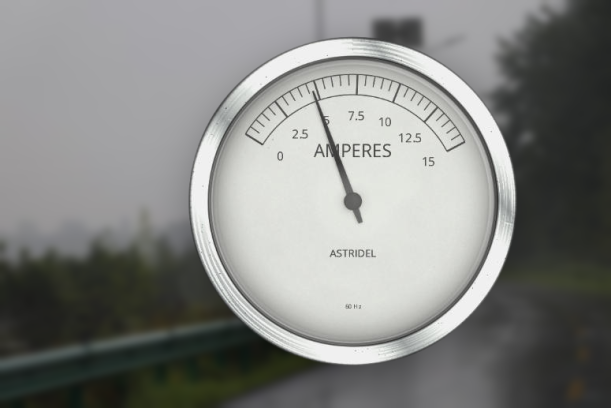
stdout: 4.75 A
